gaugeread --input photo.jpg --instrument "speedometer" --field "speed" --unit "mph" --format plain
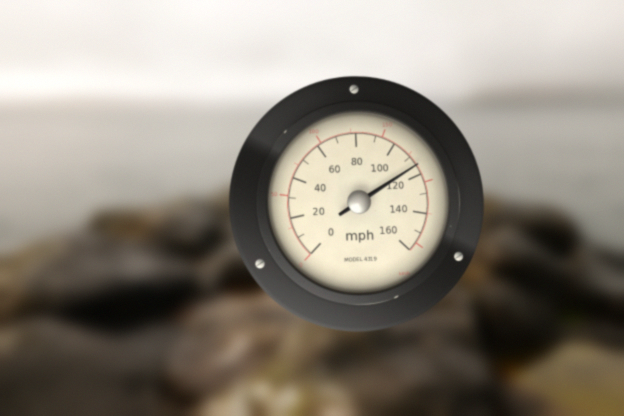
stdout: 115 mph
